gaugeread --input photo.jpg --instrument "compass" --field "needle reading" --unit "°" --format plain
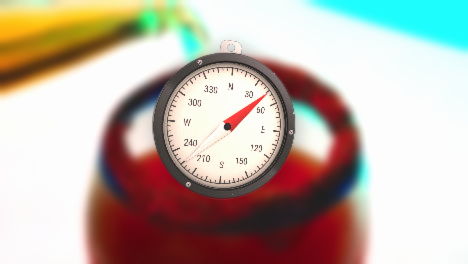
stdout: 45 °
